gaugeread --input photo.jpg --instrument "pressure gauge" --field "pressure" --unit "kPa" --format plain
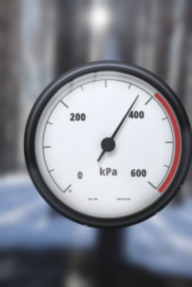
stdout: 375 kPa
